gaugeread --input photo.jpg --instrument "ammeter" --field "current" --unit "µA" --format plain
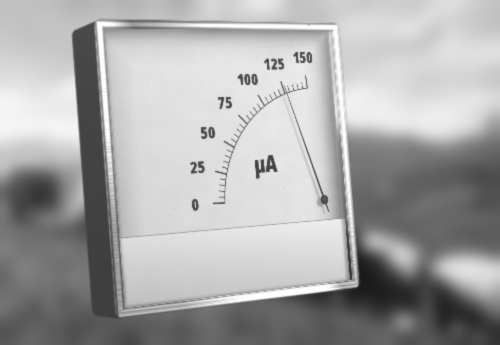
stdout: 125 µA
